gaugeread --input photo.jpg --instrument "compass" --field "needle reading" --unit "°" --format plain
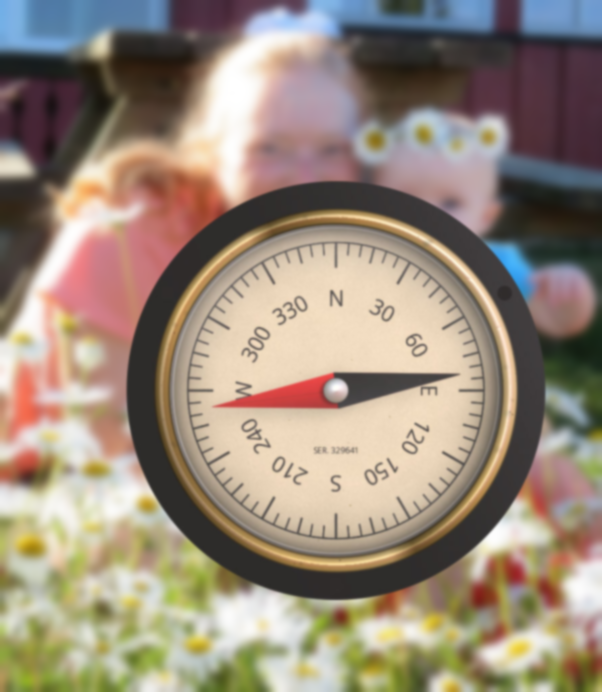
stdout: 262.5 °
